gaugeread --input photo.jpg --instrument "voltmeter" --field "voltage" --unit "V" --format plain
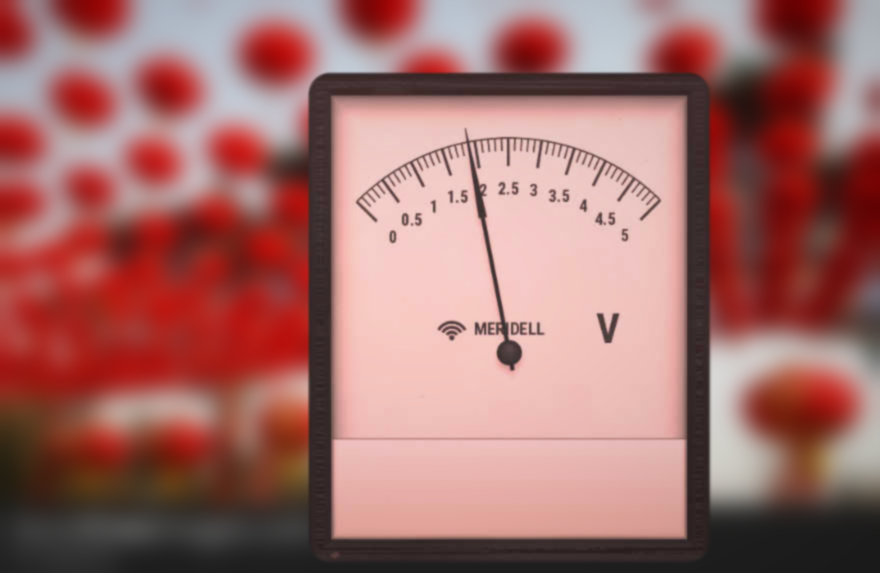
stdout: 1.9 V
